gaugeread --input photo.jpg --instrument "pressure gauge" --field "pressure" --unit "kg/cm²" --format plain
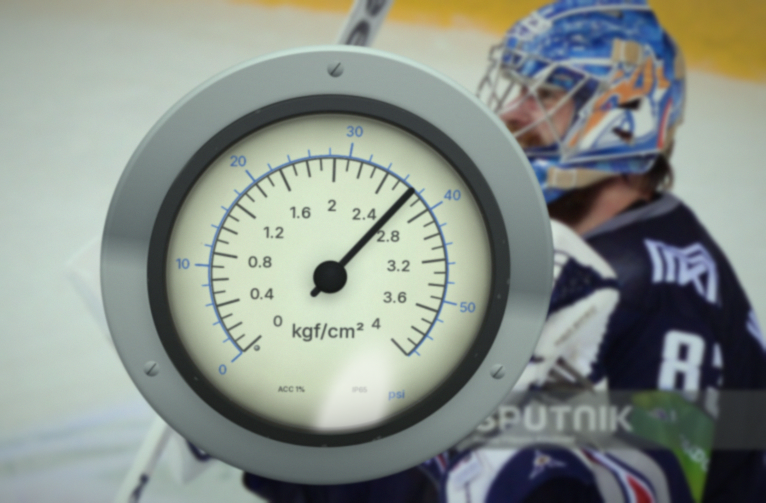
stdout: 2.6 kg/cm²
